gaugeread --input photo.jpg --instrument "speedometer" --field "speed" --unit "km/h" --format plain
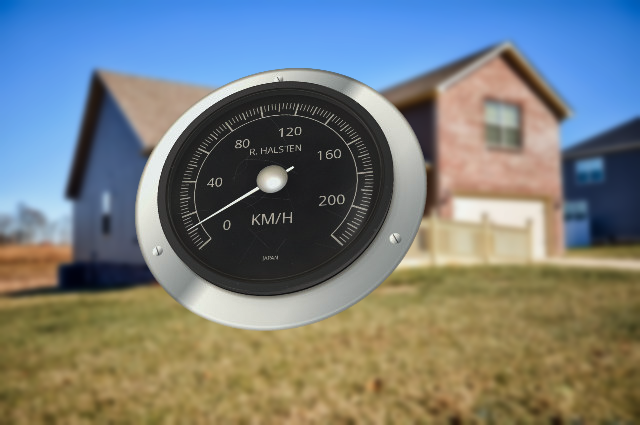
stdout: 10 km/h
